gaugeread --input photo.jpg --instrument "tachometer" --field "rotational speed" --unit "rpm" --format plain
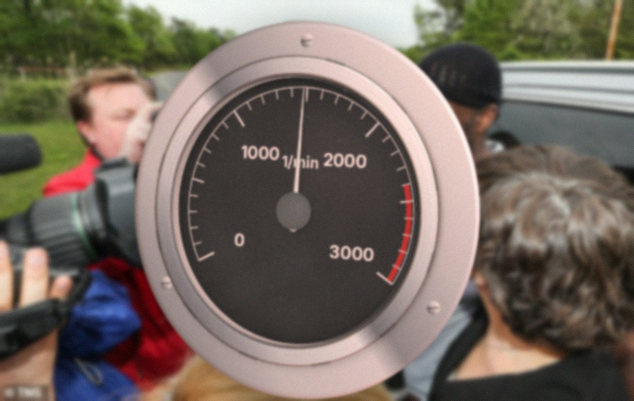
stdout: 1500 rpm
